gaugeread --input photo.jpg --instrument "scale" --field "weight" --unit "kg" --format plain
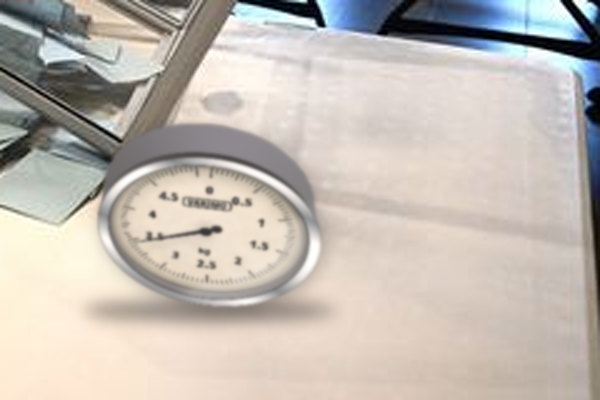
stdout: 3.5 kg
